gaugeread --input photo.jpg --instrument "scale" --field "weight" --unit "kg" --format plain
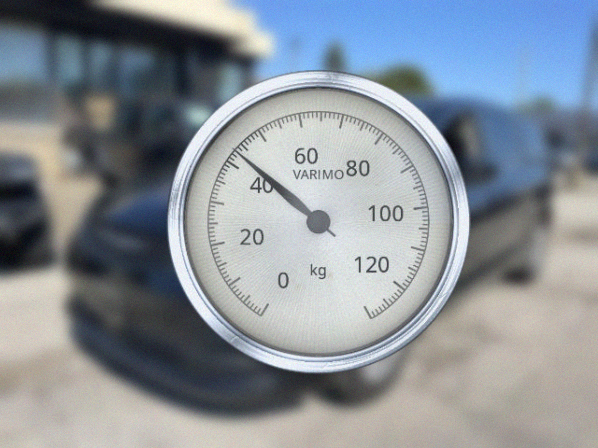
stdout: 43 kg
